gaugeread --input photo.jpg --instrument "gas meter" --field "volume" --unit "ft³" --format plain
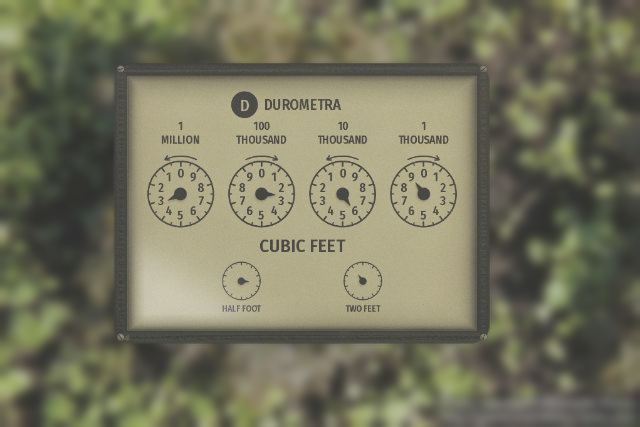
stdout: 325900 ft³
